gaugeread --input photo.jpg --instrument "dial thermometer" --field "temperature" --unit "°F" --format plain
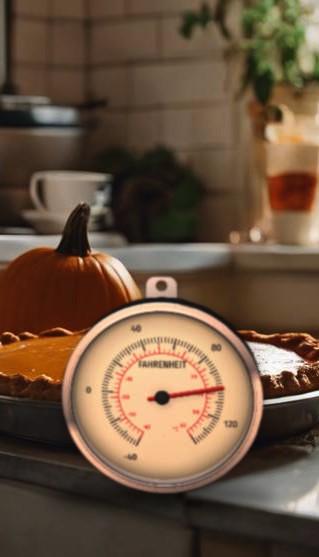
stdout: 100 °F
